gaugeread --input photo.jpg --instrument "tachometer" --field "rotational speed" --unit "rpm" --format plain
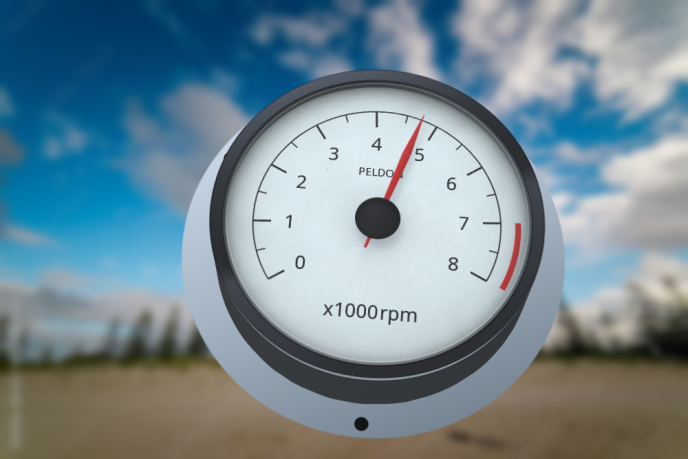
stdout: 4750 rpm
